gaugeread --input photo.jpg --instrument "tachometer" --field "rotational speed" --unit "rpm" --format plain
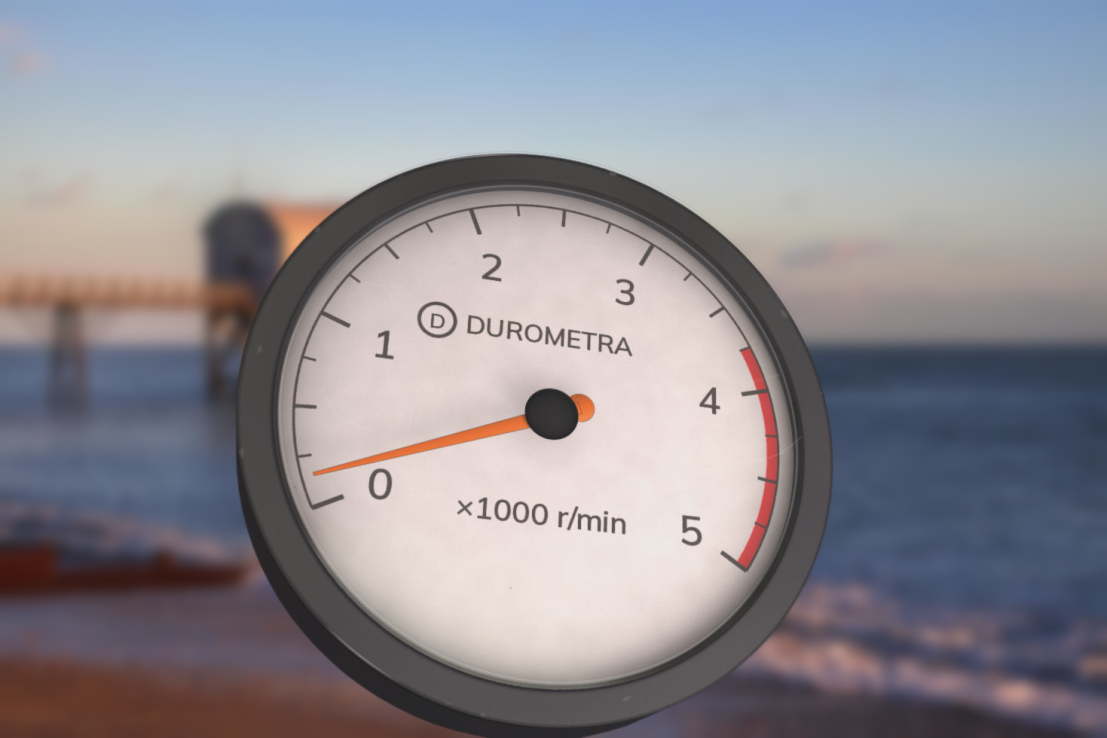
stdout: 125 rpm
